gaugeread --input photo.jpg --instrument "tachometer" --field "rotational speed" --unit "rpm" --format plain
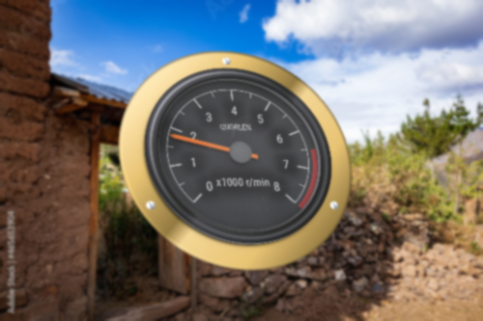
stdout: 1750 rpm
